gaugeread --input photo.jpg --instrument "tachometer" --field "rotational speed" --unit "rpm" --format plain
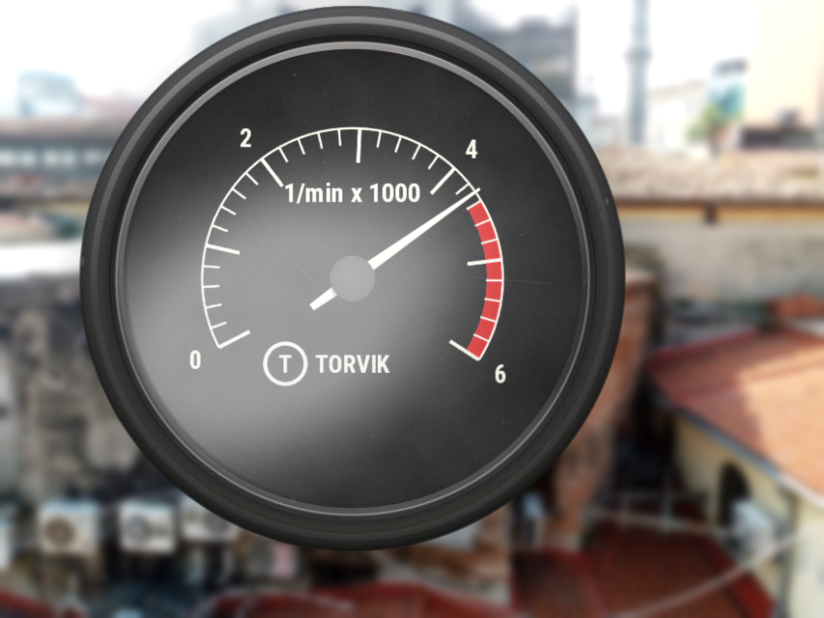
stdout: 4300 rpm
